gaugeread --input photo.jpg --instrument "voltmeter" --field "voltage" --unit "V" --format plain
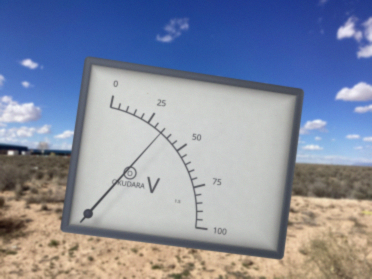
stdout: 35 V
